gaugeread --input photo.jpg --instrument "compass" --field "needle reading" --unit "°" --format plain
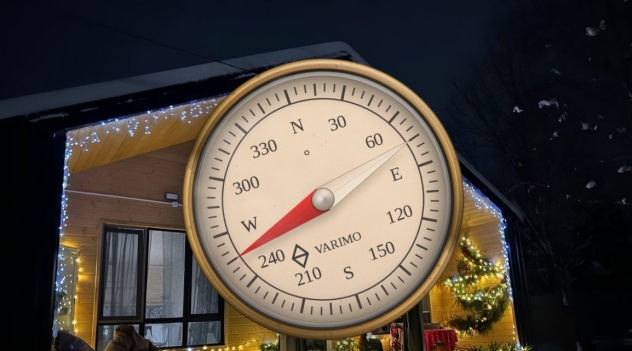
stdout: 255 °
